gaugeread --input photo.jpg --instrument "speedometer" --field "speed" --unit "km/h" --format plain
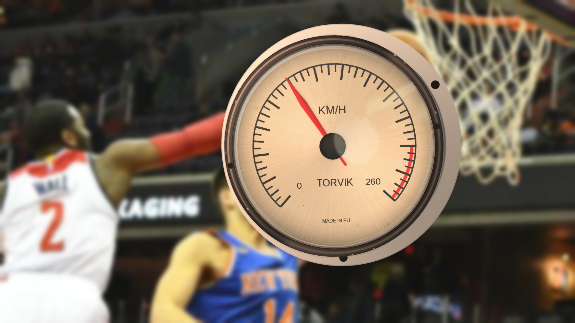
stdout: 100 km/h
